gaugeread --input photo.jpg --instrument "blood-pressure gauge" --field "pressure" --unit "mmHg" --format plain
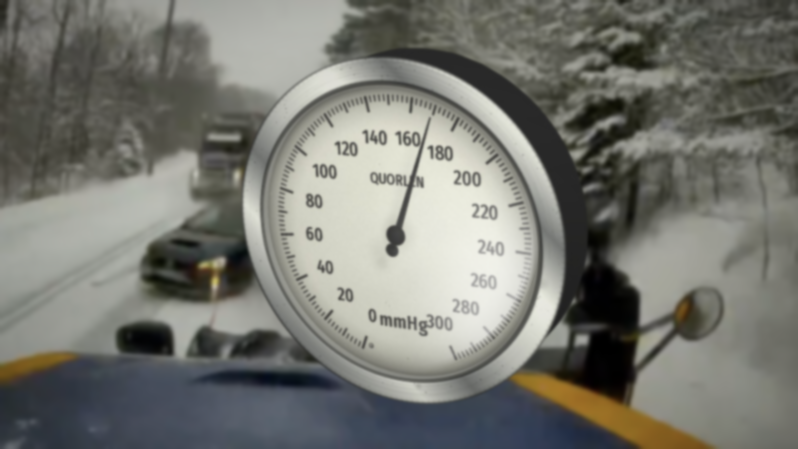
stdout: 170 mmHg
